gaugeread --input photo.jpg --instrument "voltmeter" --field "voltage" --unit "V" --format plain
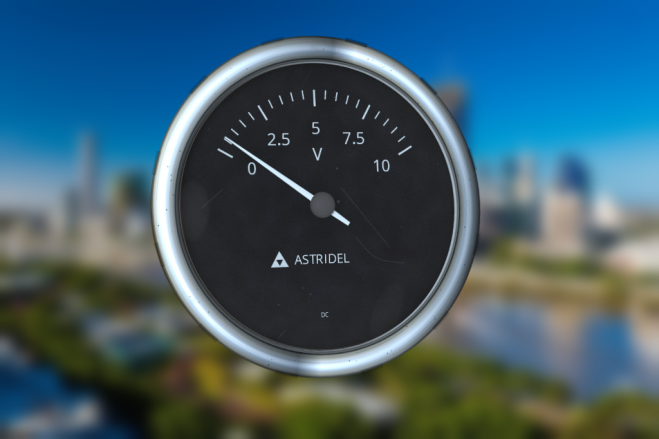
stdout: 0.5 V
